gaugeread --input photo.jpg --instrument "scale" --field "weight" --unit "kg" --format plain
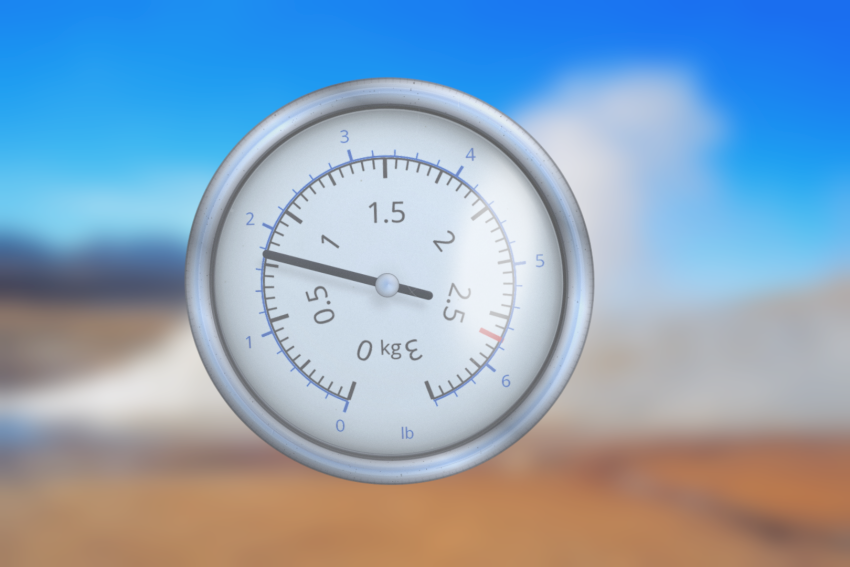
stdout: 0.8 kg
